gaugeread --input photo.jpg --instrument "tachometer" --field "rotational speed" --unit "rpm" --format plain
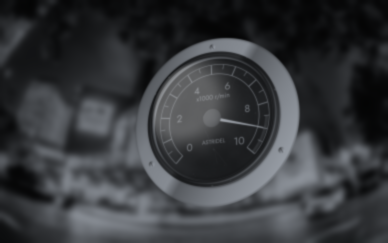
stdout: 9000 rpm
